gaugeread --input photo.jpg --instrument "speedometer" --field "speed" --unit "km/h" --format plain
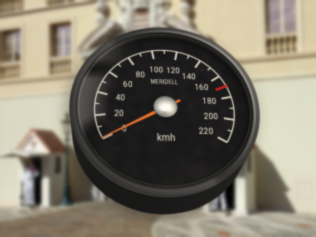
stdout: 0 km/h
